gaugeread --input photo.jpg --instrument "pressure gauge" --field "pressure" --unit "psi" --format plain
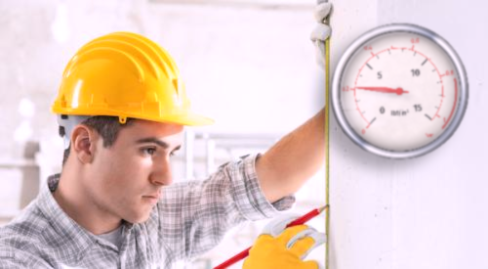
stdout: 3 psi
